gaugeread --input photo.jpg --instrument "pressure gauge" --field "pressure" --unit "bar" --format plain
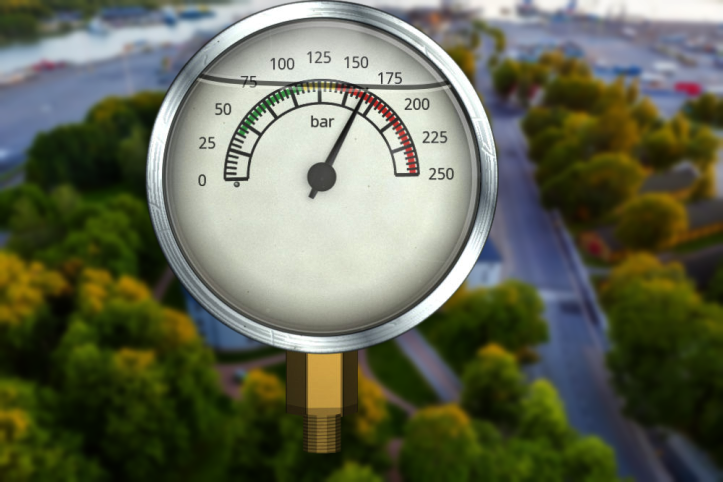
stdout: 165 bar
